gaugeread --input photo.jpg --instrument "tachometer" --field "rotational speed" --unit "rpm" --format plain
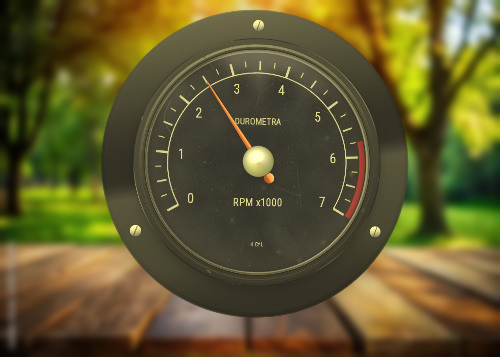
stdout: 2500 rpm
